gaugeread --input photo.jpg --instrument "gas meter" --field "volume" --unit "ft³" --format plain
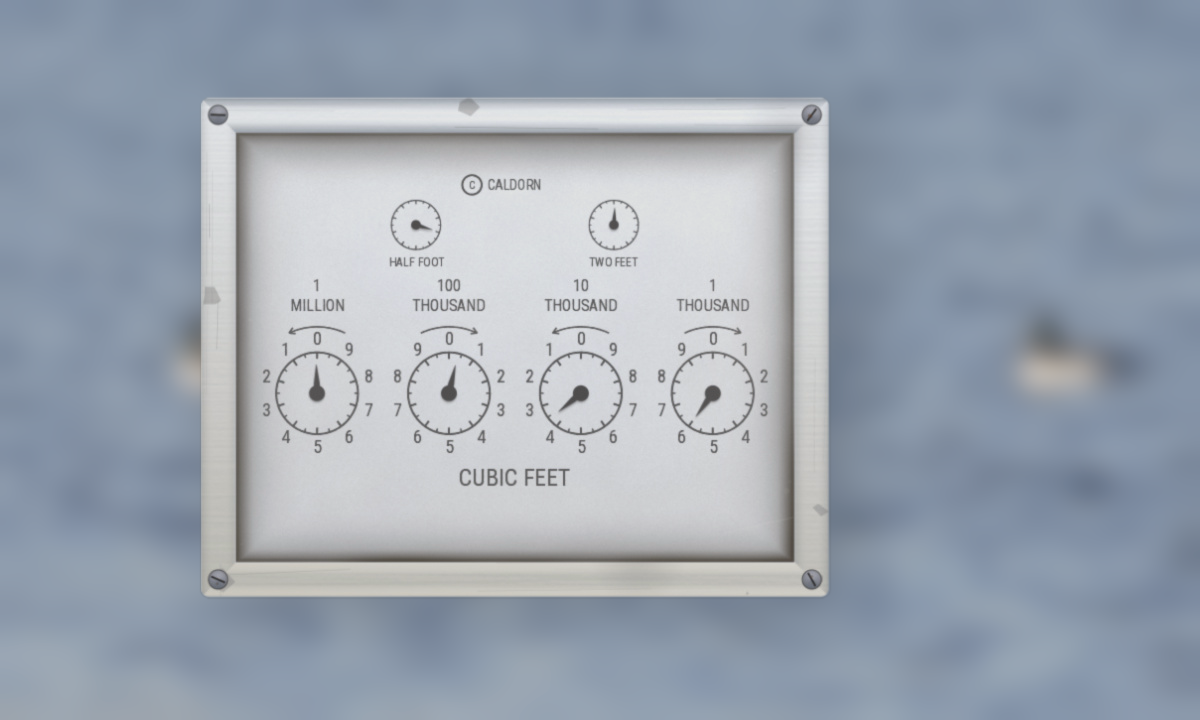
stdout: 3600 ft³
